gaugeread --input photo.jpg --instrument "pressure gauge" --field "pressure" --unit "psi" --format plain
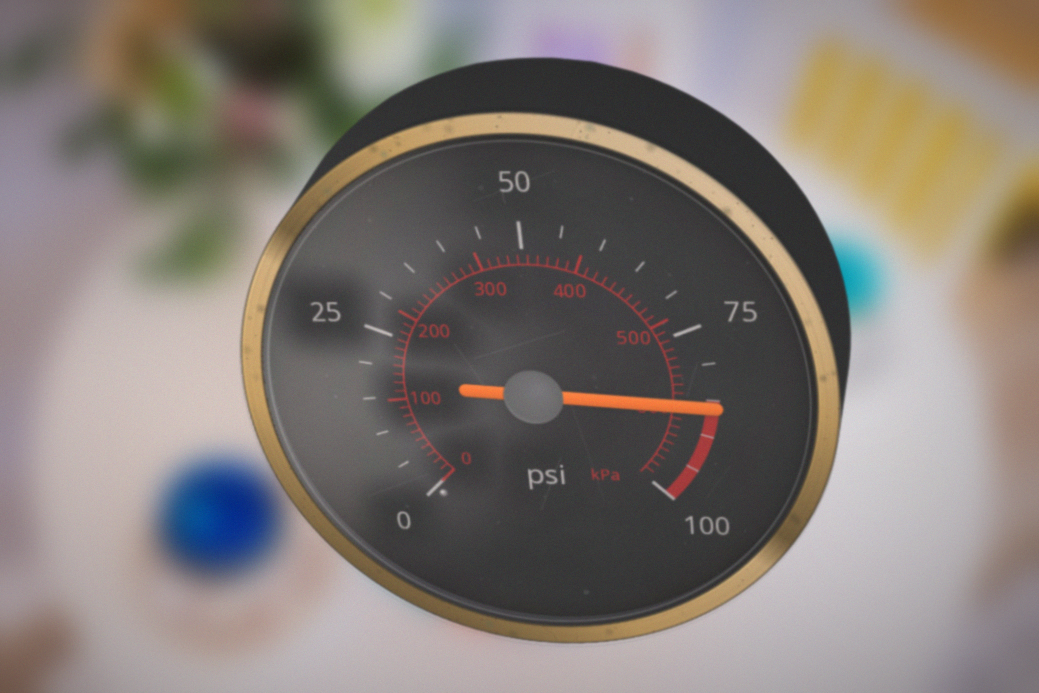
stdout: 85 psi
